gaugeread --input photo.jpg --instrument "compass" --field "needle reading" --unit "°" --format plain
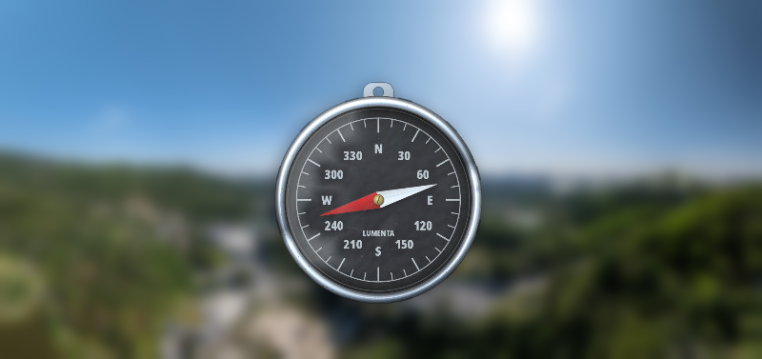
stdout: 255 °
